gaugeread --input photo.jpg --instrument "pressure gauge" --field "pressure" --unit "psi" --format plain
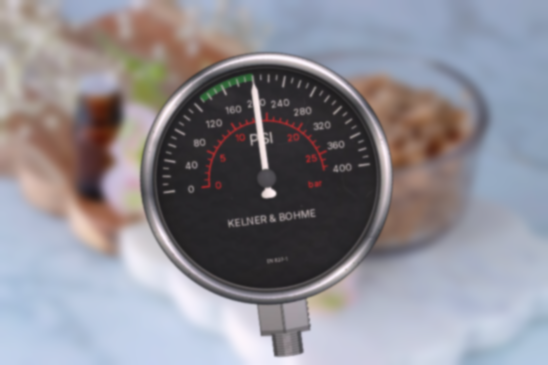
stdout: 200 psi
